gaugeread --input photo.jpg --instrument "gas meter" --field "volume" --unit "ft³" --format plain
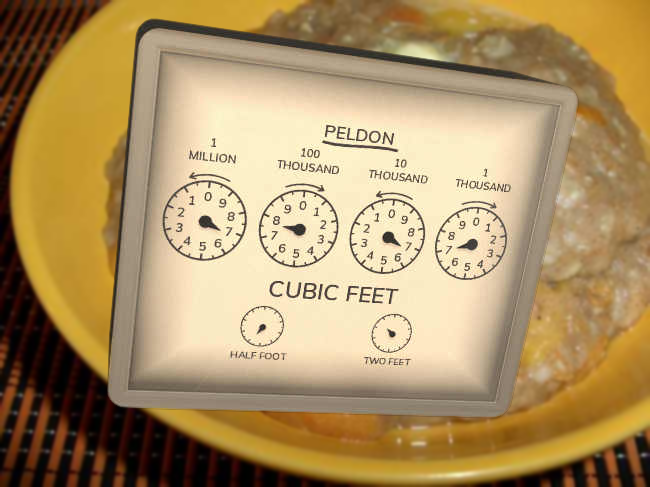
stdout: 676700 ft³
